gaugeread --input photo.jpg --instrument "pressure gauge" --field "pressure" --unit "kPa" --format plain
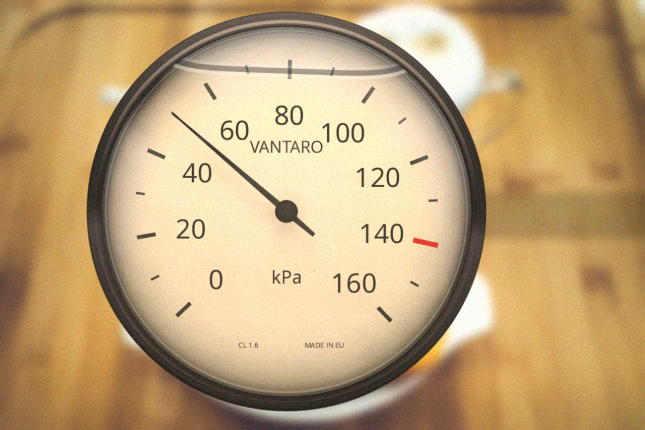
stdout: 50 kPa
